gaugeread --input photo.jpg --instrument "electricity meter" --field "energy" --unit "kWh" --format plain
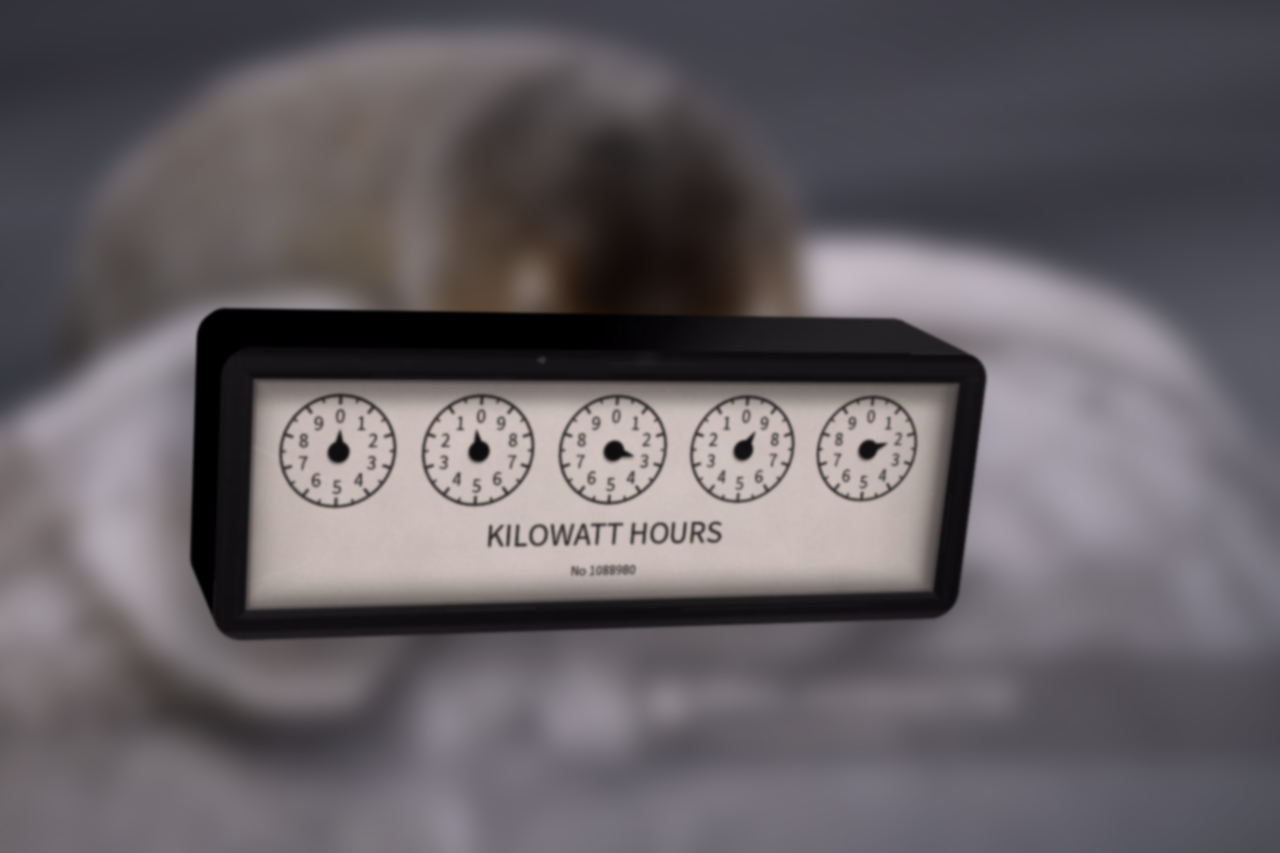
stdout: 292 kWh
